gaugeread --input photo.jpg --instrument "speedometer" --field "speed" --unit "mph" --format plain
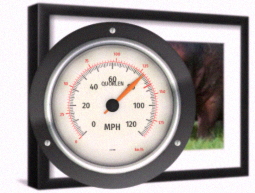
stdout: 80 mph
